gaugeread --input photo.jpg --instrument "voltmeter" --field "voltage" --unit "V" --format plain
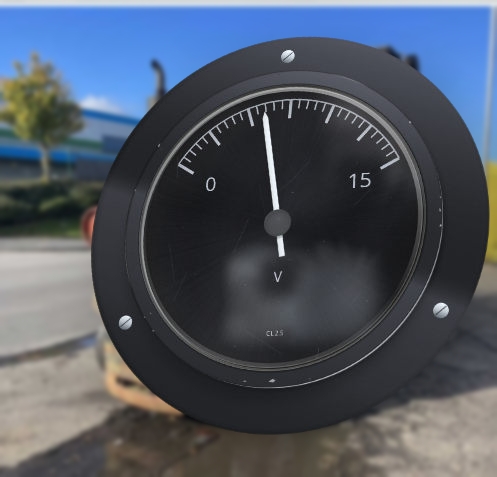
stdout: 6 V
